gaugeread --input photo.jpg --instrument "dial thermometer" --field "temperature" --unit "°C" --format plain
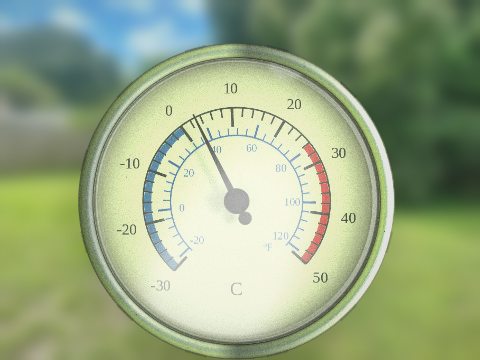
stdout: 3 °C
